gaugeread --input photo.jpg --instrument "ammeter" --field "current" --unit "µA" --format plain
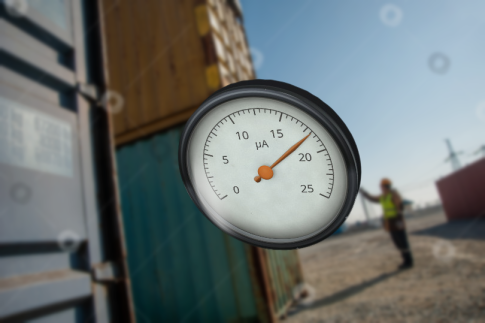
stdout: 18 µA
